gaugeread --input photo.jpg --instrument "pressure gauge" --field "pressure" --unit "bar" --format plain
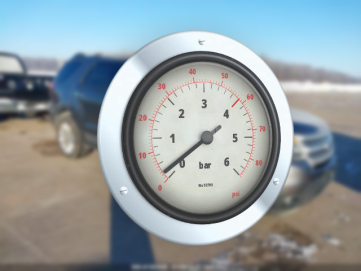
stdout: 0.2 bar
